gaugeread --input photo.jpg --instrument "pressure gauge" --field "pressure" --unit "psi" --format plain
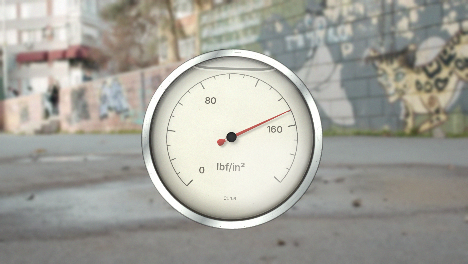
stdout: 150 psi
